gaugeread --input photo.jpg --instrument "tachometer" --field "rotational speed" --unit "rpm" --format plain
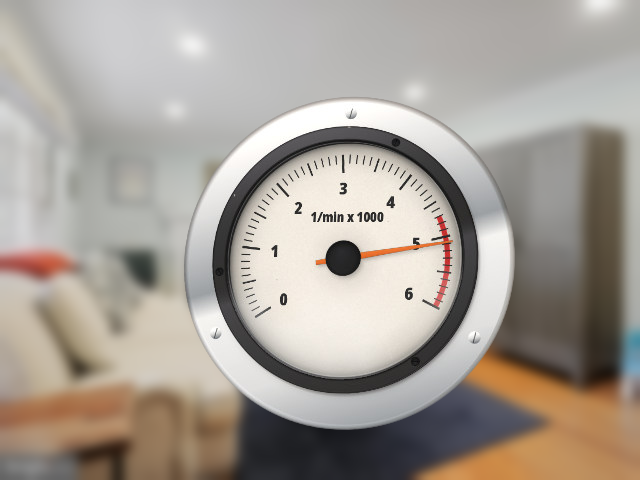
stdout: 5100 rpm
